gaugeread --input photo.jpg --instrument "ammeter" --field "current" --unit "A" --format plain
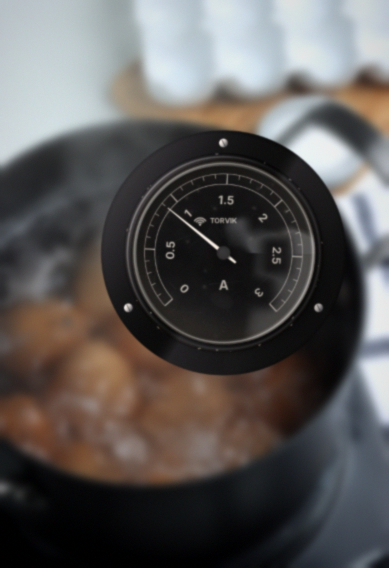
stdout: 0.9 A
